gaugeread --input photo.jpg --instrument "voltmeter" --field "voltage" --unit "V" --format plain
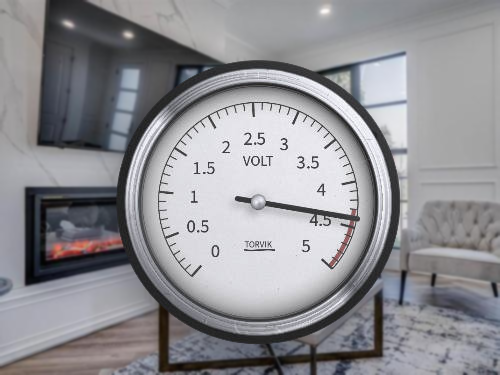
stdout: 4.4 V
